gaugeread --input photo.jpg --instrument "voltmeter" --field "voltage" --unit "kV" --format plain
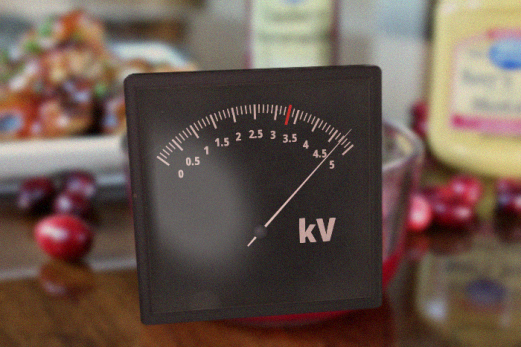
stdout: 4.7 kV
